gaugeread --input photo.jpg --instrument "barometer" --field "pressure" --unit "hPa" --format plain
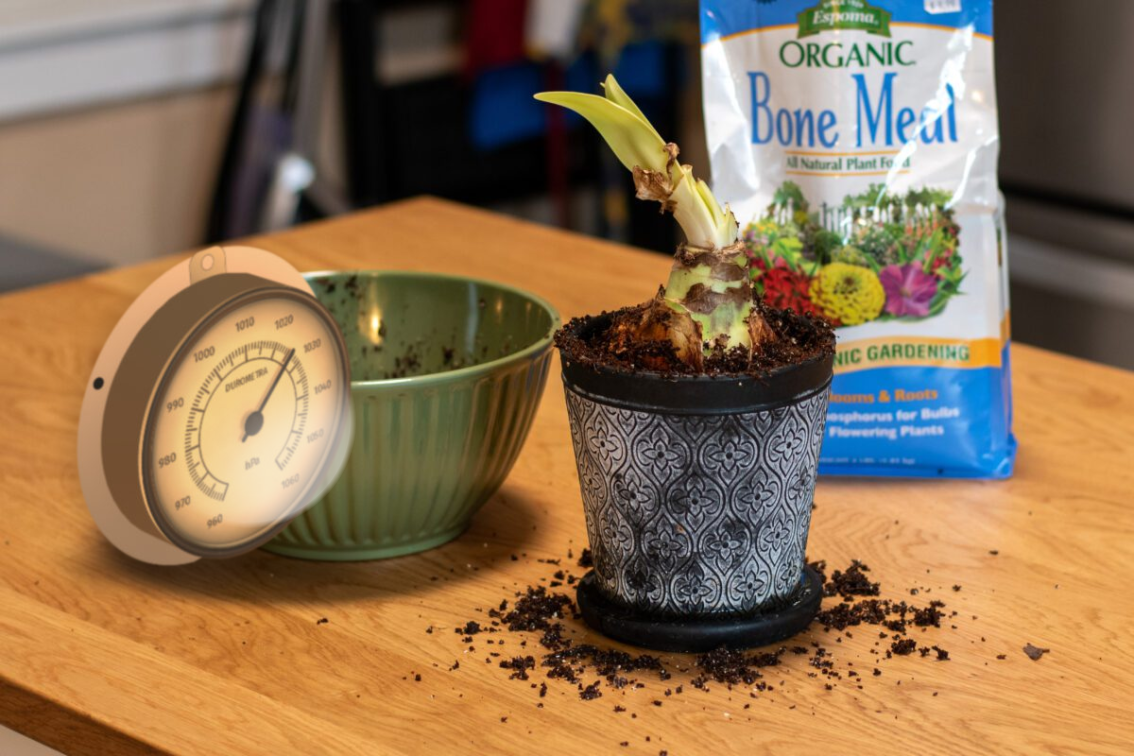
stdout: 1025 hPa
